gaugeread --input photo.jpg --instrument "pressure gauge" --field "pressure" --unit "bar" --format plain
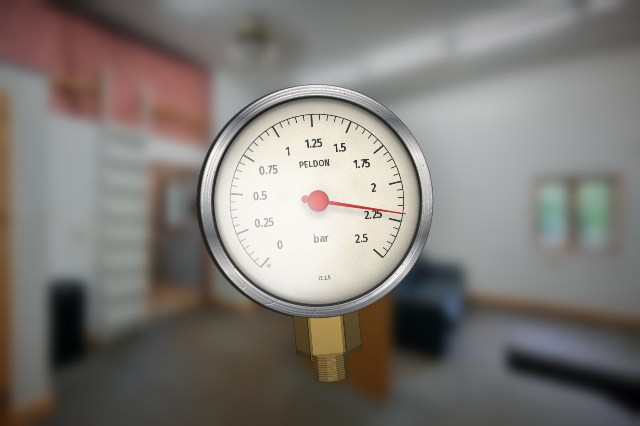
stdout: 2.2 bar
